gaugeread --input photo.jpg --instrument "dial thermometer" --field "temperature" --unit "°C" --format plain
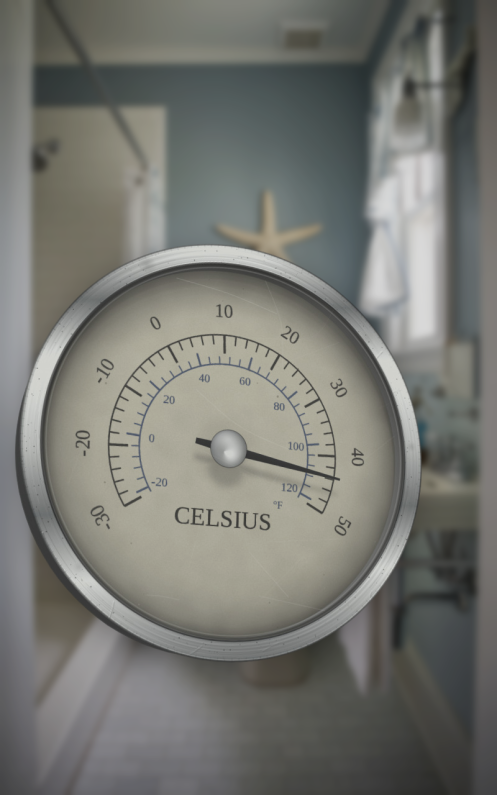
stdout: 44 °C
